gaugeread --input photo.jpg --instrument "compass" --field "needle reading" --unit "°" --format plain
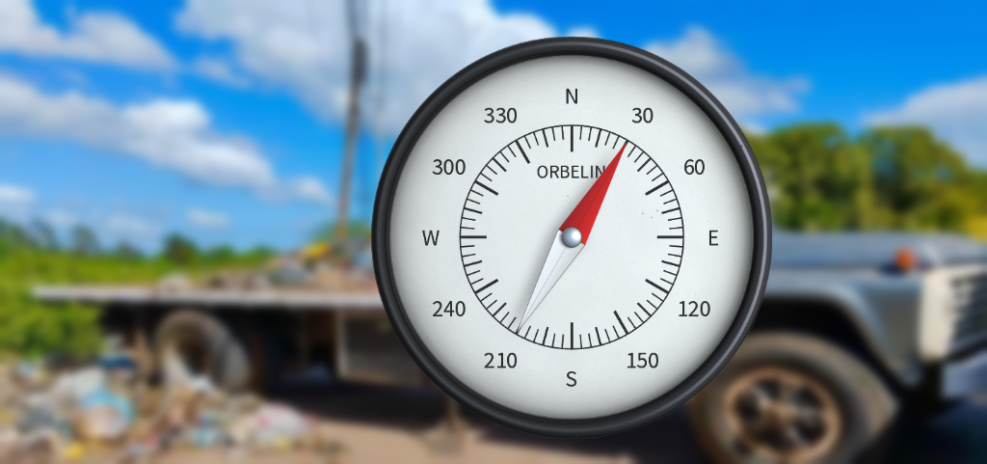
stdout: 30 °
